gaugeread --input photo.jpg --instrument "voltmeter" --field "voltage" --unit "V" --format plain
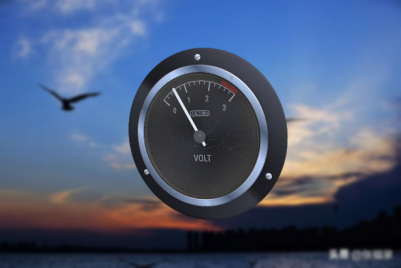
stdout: 0.6 V
